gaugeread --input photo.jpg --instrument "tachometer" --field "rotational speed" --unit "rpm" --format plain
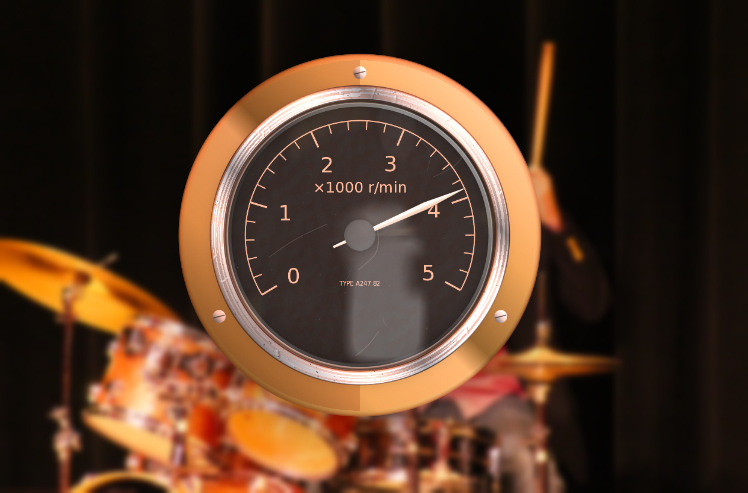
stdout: 3900 rpm
